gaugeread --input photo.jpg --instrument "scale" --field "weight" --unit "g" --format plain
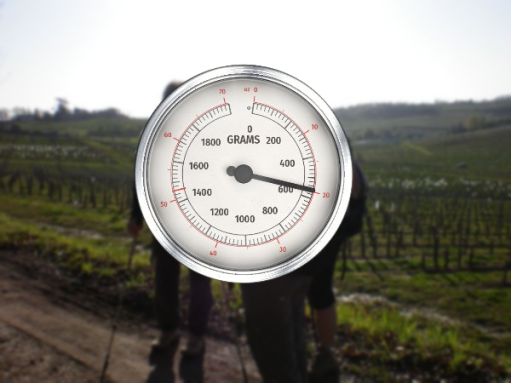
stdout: 560 g
